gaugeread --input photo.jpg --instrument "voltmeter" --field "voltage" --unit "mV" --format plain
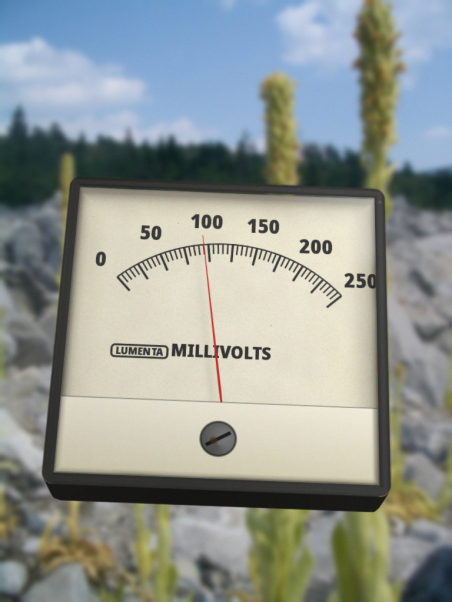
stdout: 95 mV
